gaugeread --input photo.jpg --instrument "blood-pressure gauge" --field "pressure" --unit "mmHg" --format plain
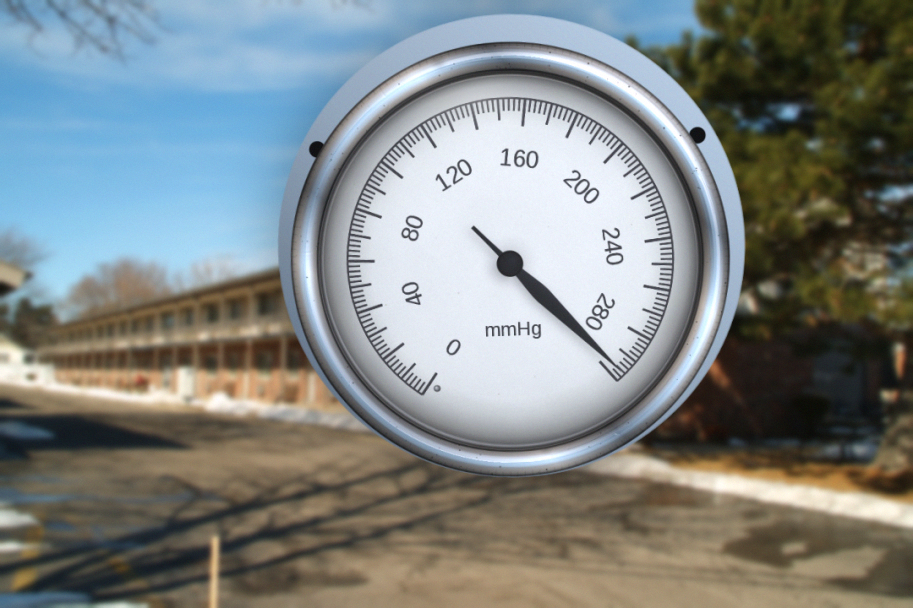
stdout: 296 mmHg
